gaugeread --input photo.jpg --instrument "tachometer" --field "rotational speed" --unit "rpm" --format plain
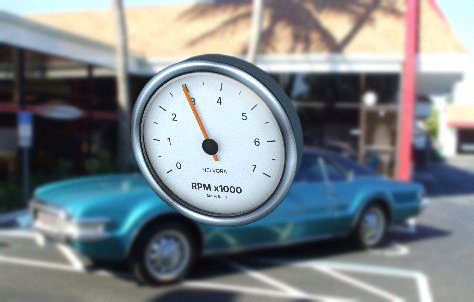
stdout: 3000 rpm
